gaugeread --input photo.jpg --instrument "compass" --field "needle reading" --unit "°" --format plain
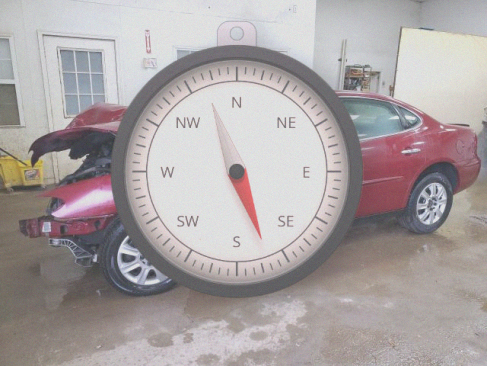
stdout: 160 °
